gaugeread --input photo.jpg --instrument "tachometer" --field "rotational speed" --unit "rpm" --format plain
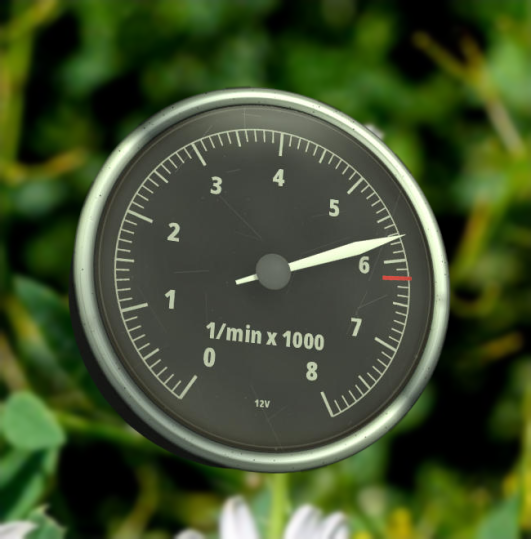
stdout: 5750 rpm
